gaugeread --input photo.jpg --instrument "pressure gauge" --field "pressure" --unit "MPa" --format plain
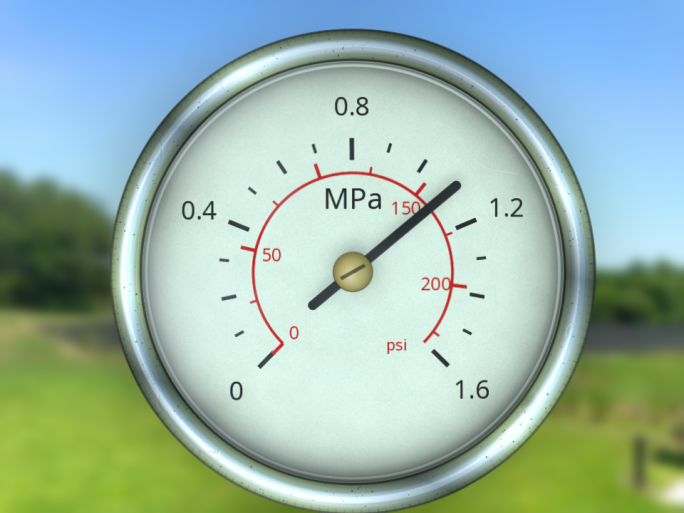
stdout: 1.1 MPa
